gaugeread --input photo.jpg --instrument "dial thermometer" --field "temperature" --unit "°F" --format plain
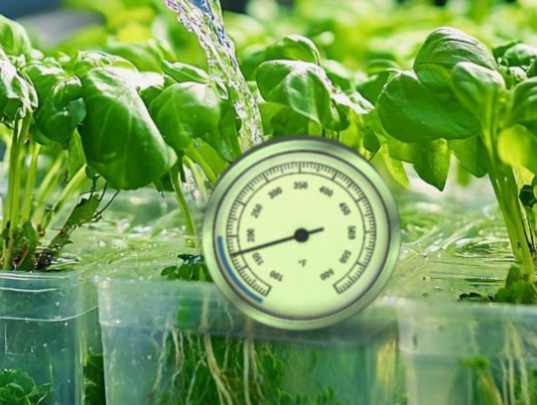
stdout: 175 °F
